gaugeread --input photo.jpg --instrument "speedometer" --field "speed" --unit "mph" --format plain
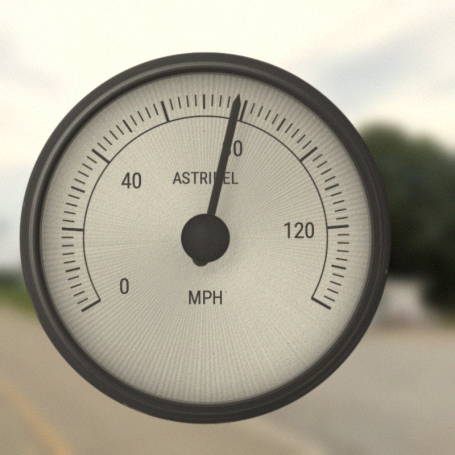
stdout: 78 mph
